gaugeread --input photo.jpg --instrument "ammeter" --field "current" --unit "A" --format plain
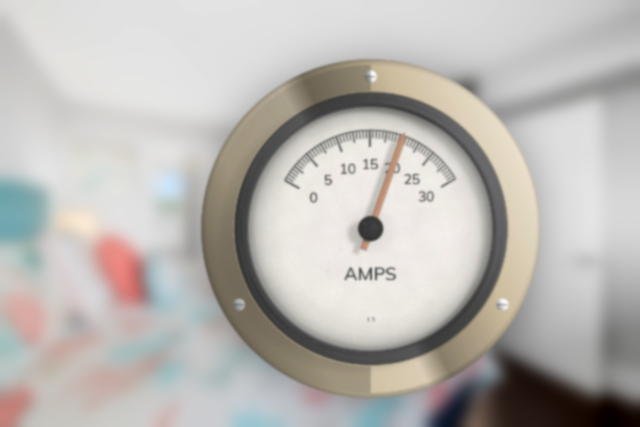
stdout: 20 A
